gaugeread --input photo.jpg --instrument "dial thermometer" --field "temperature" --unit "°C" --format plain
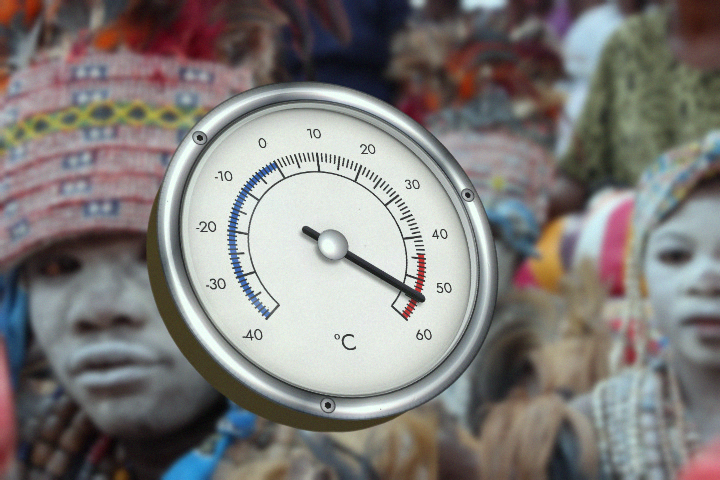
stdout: 55 °C
